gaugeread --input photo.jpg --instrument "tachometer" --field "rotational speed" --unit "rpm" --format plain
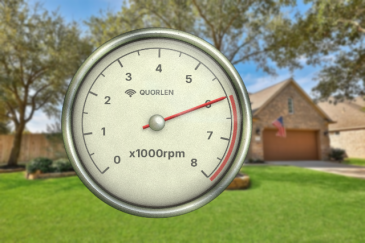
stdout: 6000 rpm
